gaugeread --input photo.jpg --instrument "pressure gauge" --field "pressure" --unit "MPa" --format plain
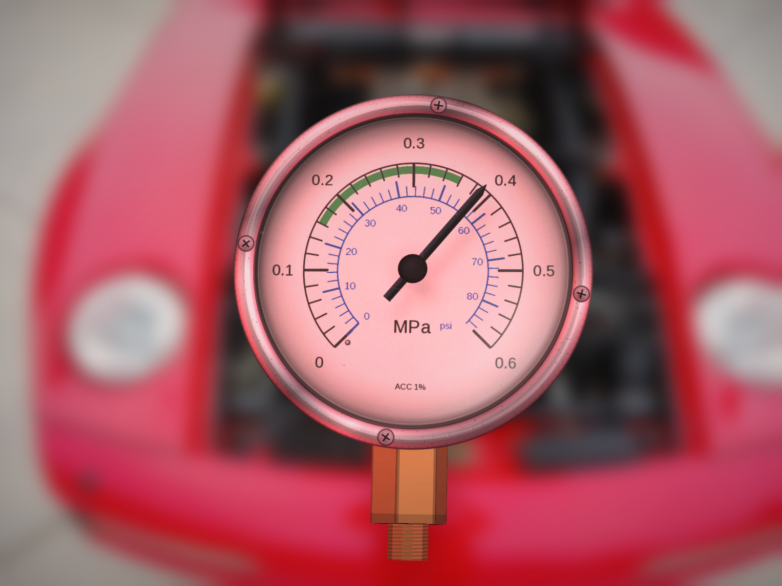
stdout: 0.39 MPa
